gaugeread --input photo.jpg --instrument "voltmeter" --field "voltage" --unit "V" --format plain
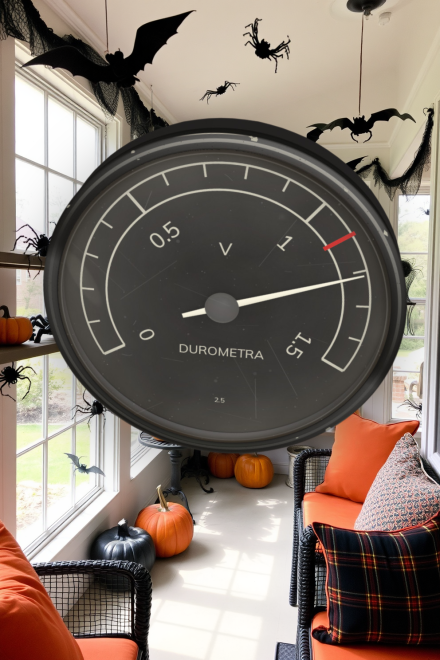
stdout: 1.2 V
